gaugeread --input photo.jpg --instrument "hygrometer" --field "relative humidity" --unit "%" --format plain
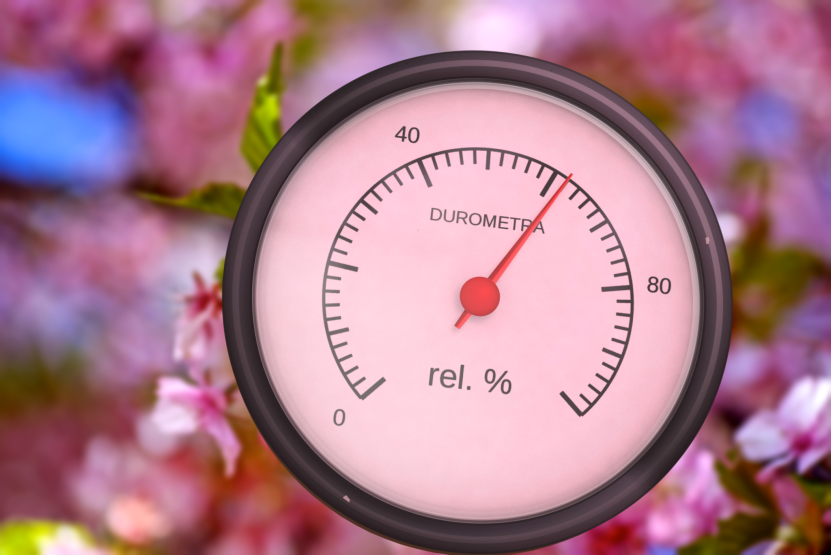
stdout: 62 %
